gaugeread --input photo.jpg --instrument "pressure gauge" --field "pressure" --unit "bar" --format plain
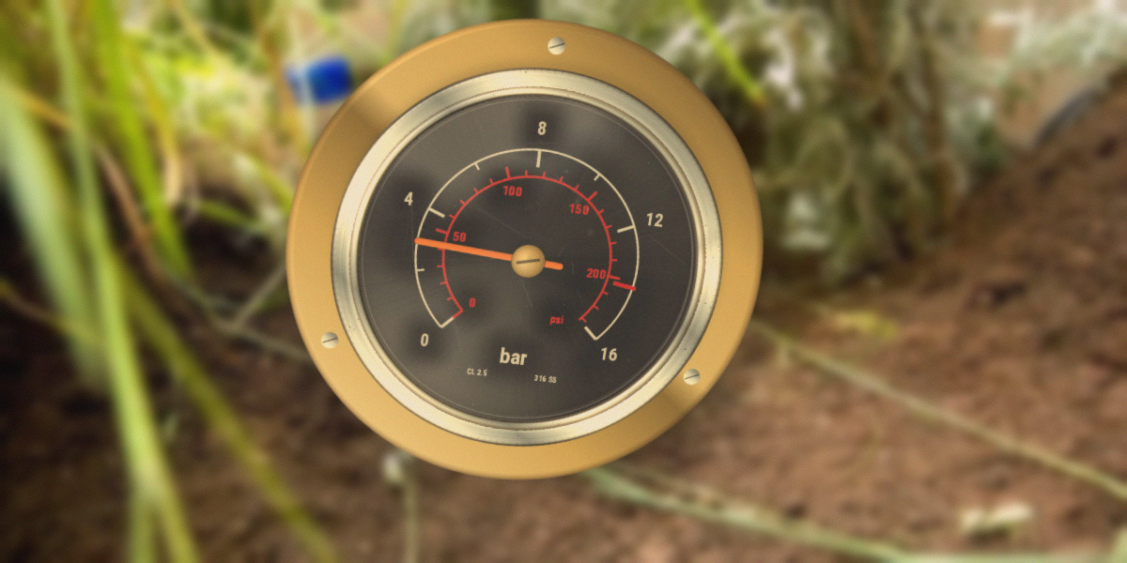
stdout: 3 bar
